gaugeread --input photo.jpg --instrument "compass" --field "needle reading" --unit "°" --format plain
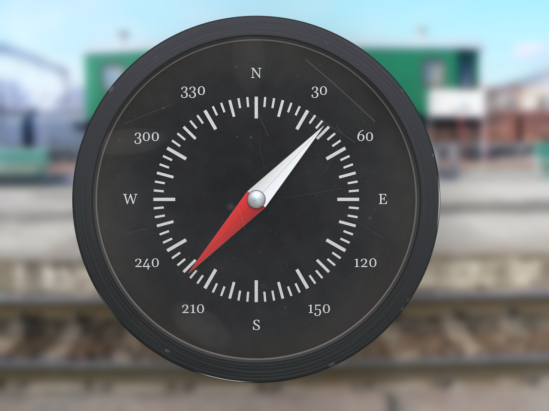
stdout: 222.5 °
